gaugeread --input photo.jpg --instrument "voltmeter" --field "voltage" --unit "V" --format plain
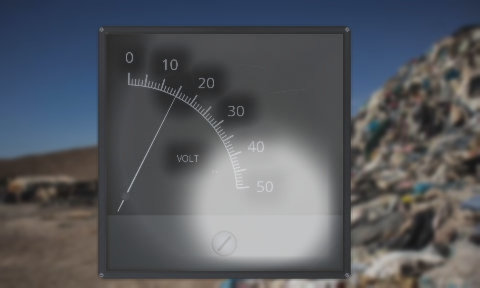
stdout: 15 V
